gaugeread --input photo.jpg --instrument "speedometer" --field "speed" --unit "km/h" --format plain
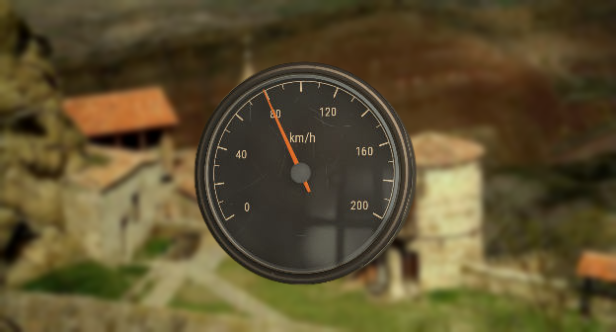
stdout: 80 km/h
